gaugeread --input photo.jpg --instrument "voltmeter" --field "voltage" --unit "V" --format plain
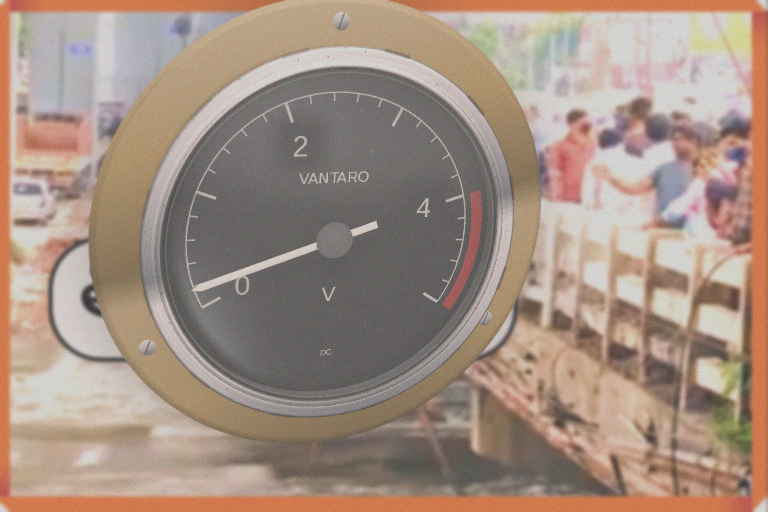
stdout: 0.2 V
